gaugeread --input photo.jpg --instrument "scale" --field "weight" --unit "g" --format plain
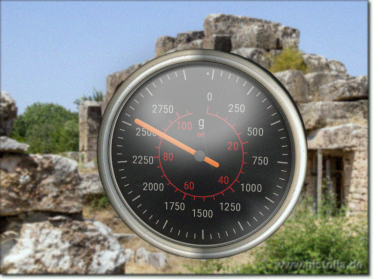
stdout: 2550 g
